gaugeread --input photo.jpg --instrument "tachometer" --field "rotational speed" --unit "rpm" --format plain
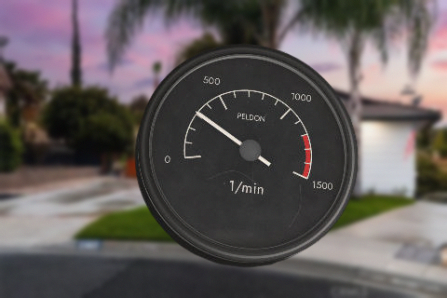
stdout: 300 rpm
